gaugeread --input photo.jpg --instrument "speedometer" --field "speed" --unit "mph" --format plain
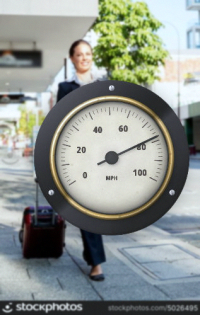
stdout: 78 mph
